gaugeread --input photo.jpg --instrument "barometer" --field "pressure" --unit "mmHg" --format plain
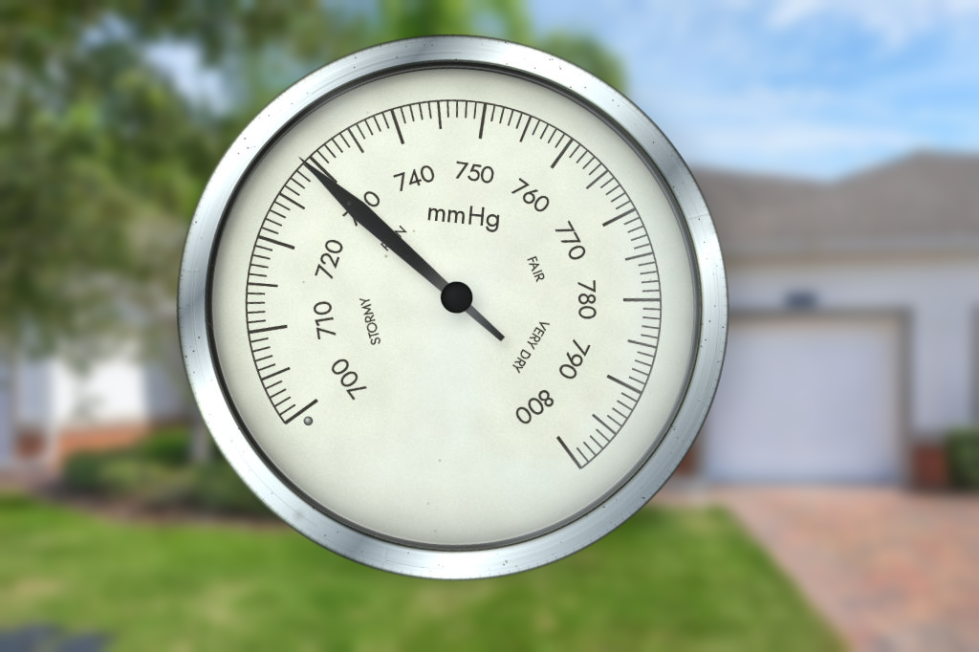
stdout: 729 mmHg
